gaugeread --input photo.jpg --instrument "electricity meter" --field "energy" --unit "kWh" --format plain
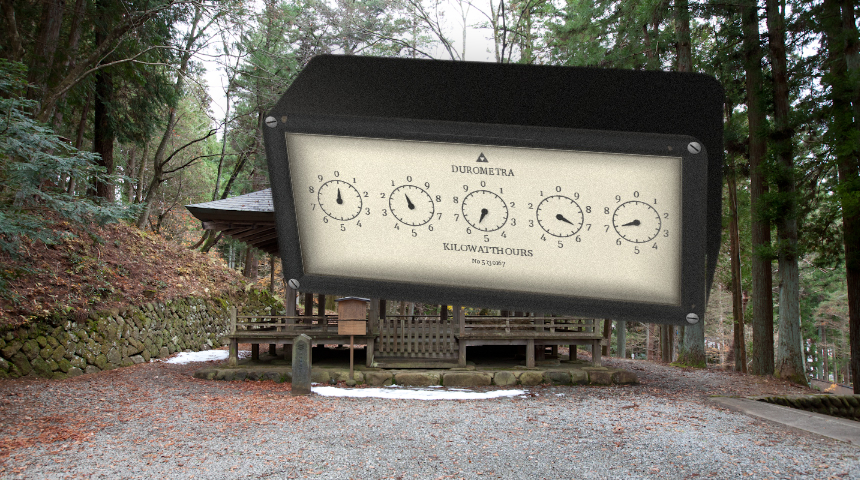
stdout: 567 kWh
